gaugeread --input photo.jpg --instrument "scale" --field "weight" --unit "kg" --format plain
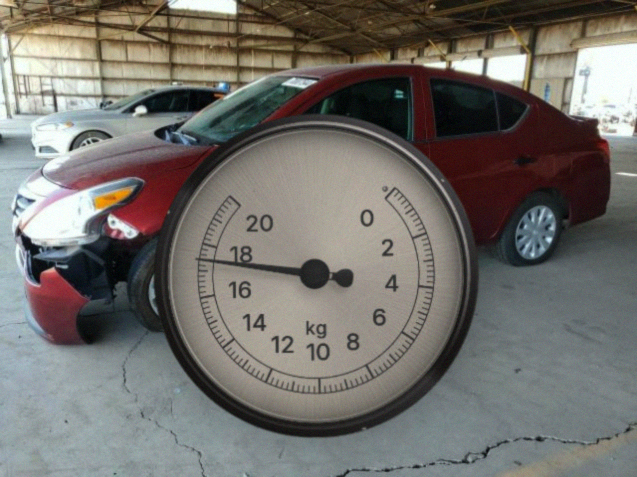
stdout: 17.4 kg
